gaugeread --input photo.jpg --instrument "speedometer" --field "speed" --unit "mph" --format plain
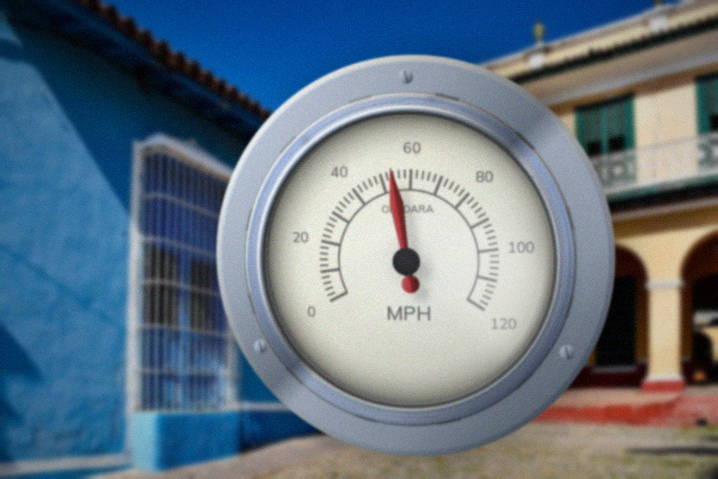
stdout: 54 mph
